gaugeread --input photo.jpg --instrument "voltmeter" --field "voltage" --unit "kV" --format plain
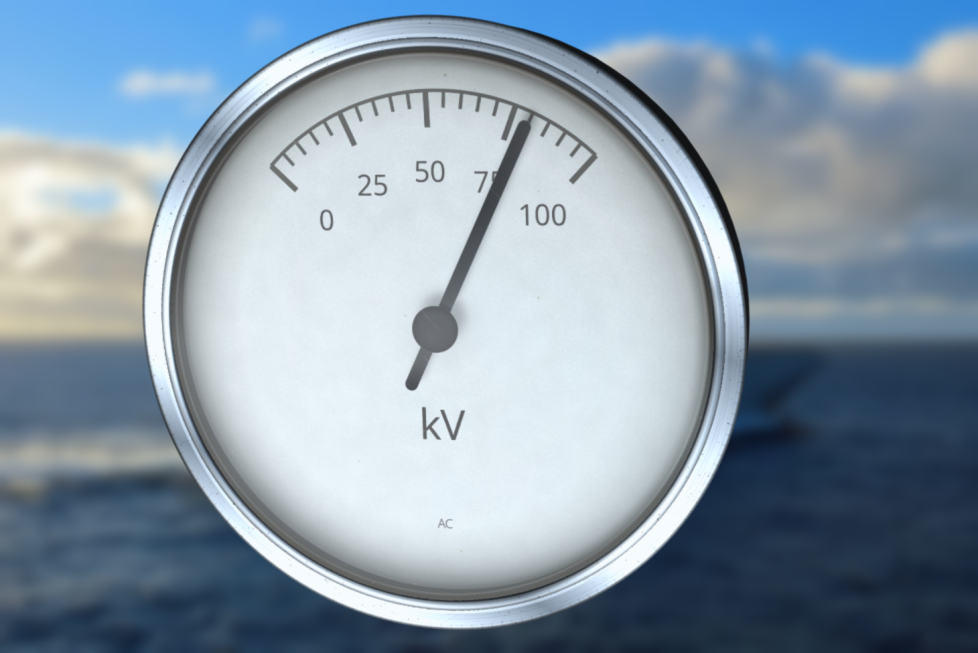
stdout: 80 kV
